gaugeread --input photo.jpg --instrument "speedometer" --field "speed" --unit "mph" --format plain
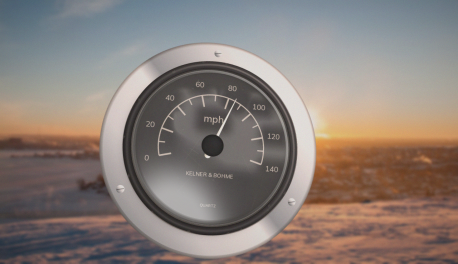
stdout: 85 mph
